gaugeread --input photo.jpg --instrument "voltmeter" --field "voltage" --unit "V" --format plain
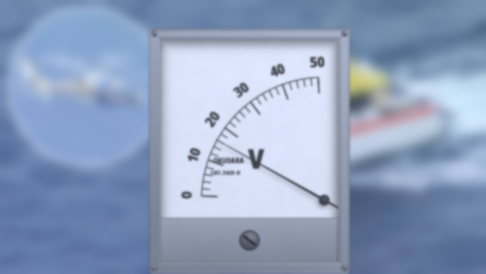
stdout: 16 V
